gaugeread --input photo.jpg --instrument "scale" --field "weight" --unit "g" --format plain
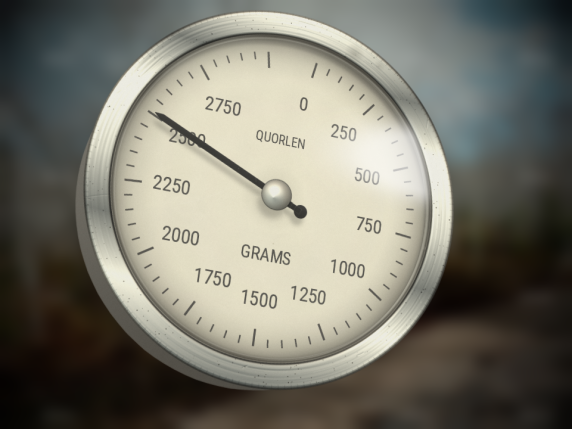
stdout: 2500 g
